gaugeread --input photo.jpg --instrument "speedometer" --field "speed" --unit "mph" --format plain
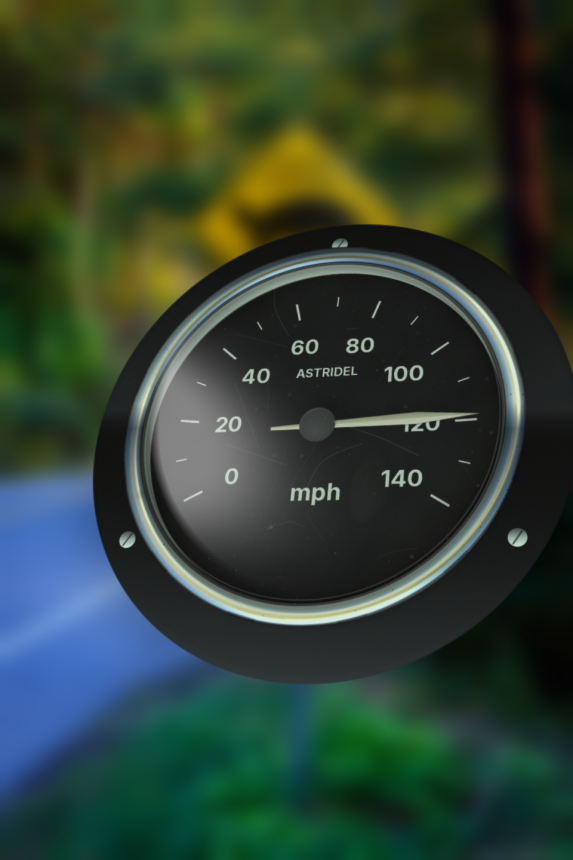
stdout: 120 mph
